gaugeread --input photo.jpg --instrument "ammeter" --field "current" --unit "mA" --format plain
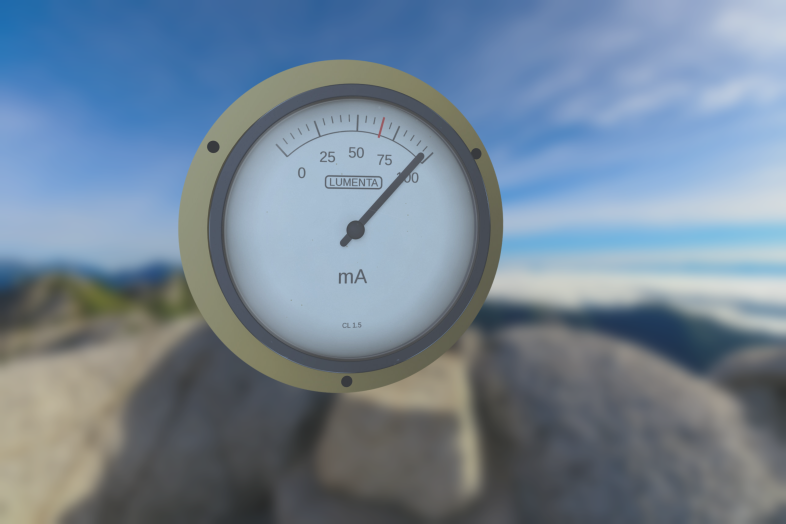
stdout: 95 mA
